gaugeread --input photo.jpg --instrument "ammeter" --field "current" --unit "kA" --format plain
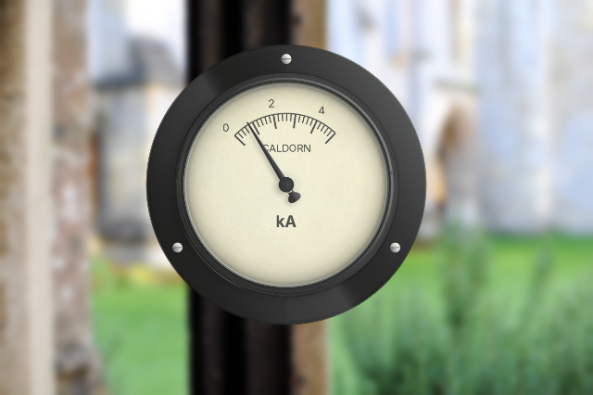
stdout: 0.8 kA
